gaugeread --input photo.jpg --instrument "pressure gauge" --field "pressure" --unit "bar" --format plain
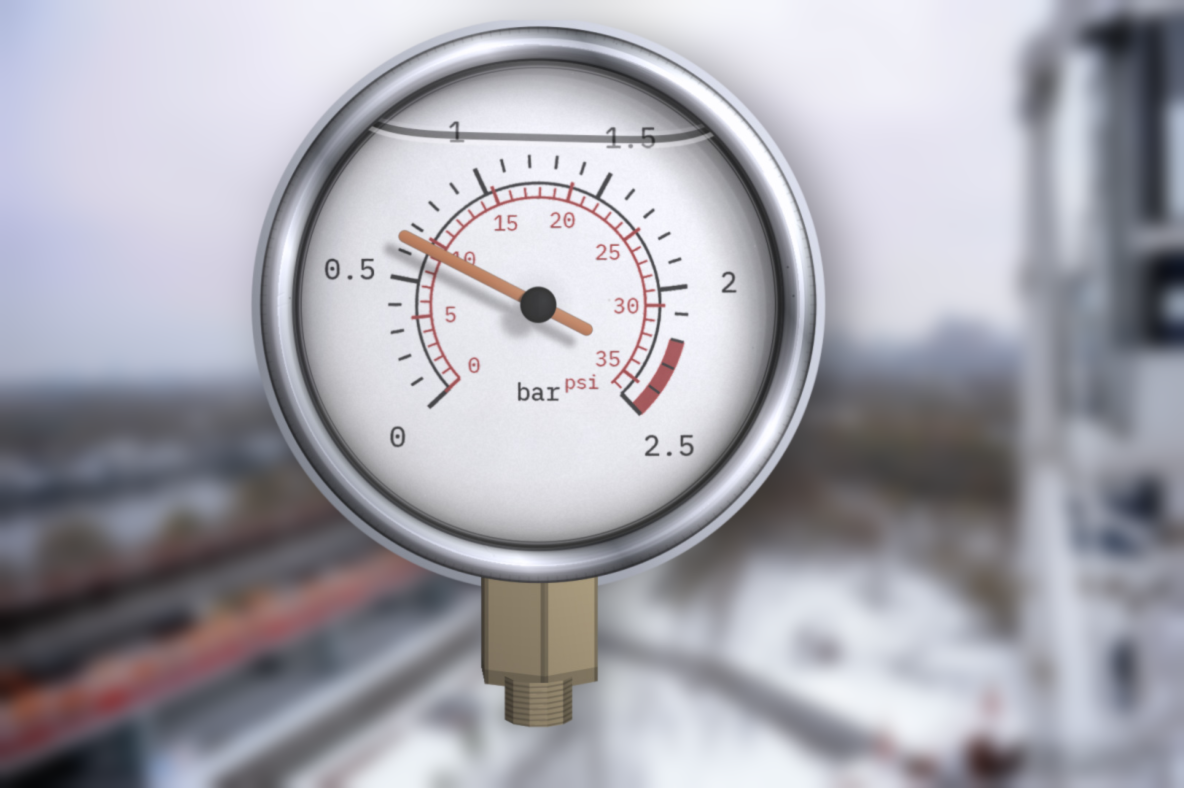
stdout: 0.65 bar
